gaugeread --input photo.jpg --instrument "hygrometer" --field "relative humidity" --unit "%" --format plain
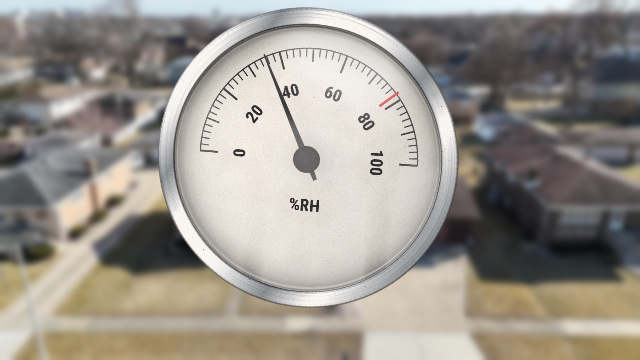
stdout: 36 %
